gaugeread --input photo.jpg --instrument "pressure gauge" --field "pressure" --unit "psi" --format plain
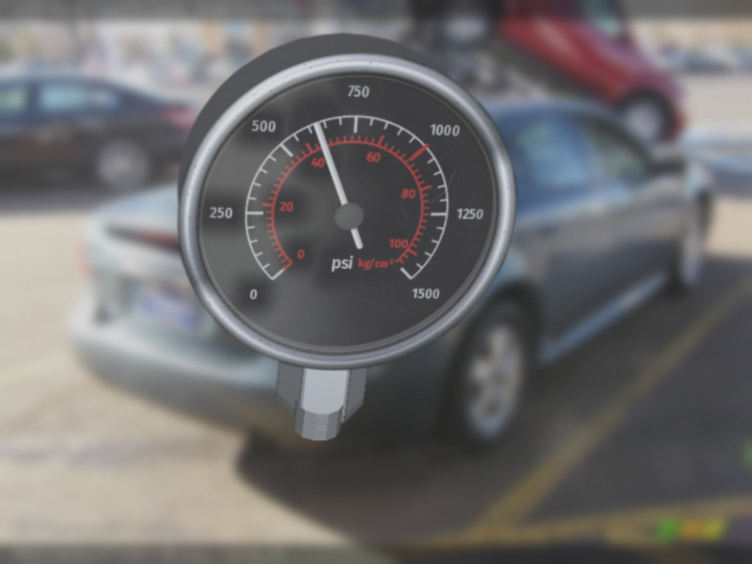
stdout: 625 psi
